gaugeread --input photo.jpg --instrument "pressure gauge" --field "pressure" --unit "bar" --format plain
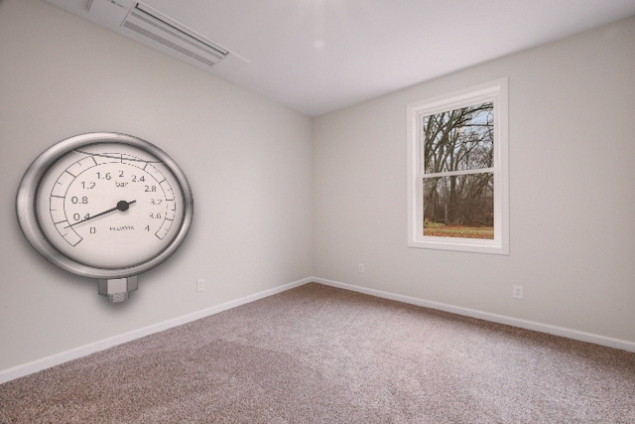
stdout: 0.3 bar
